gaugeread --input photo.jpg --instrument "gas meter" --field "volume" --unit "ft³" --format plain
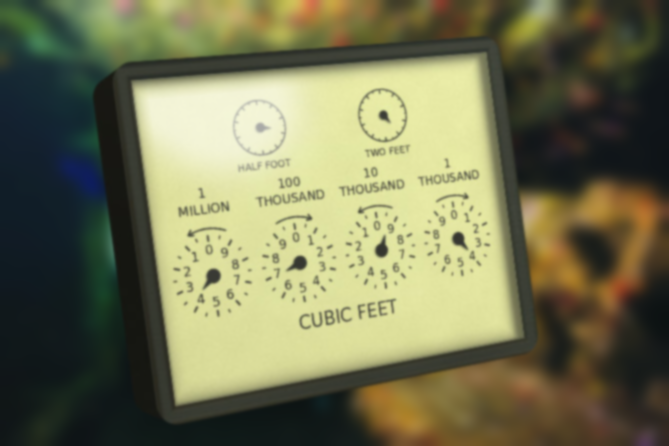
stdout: 369400 ft³
